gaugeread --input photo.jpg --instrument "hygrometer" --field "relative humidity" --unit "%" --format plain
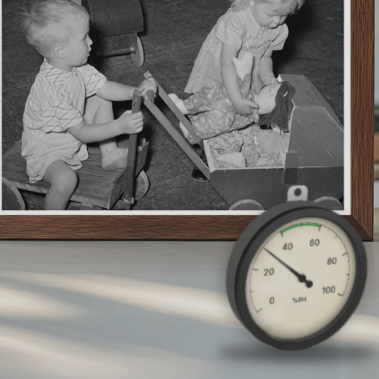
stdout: 30 %
